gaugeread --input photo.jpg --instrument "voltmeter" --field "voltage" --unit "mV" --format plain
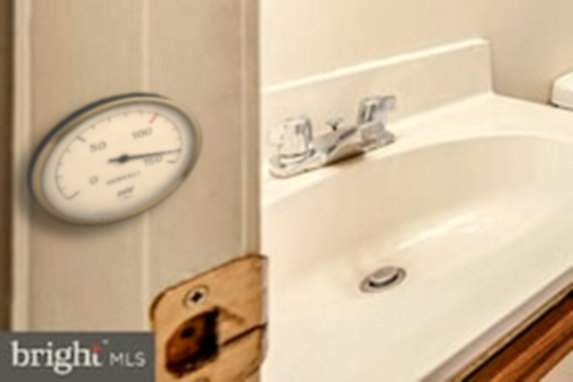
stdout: 140 mV
